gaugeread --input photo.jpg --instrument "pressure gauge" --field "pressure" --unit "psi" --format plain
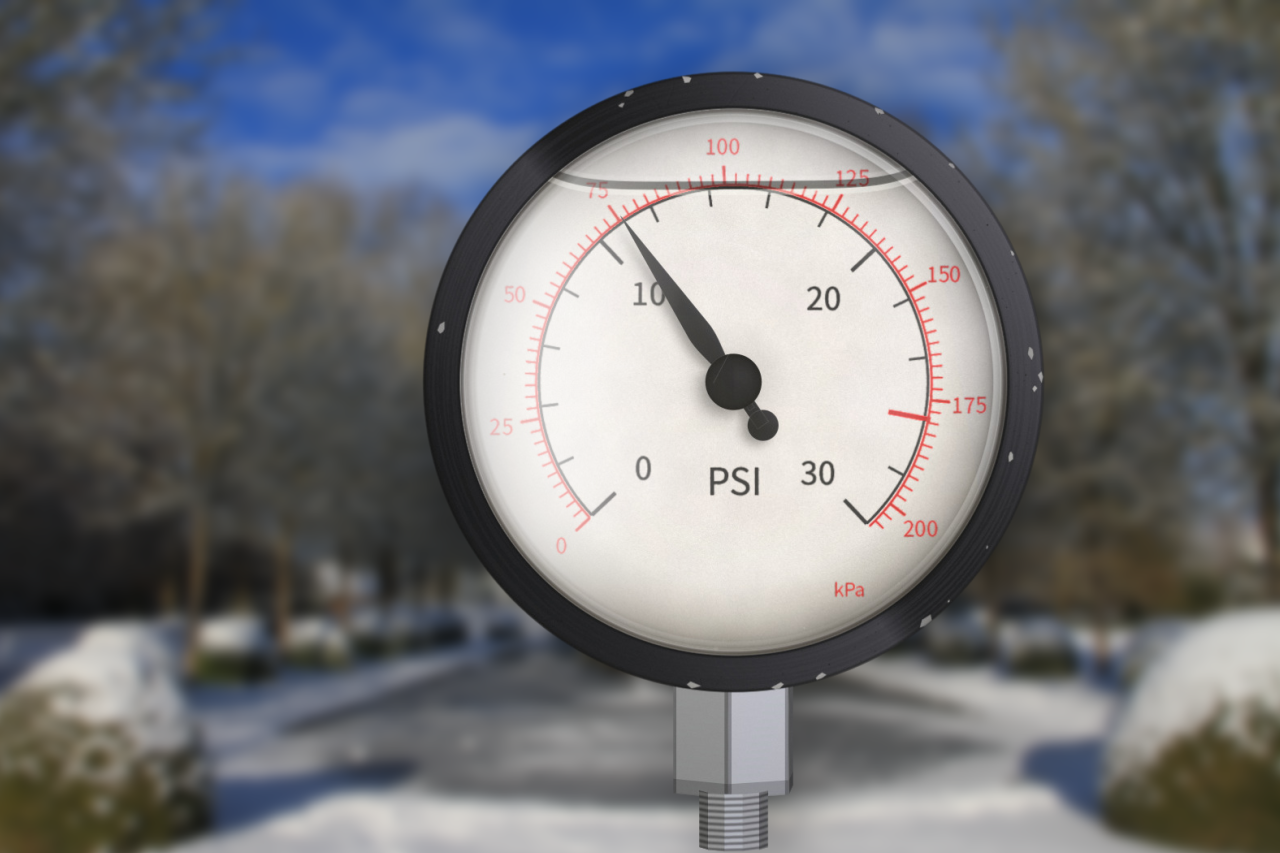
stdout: 11 psi
